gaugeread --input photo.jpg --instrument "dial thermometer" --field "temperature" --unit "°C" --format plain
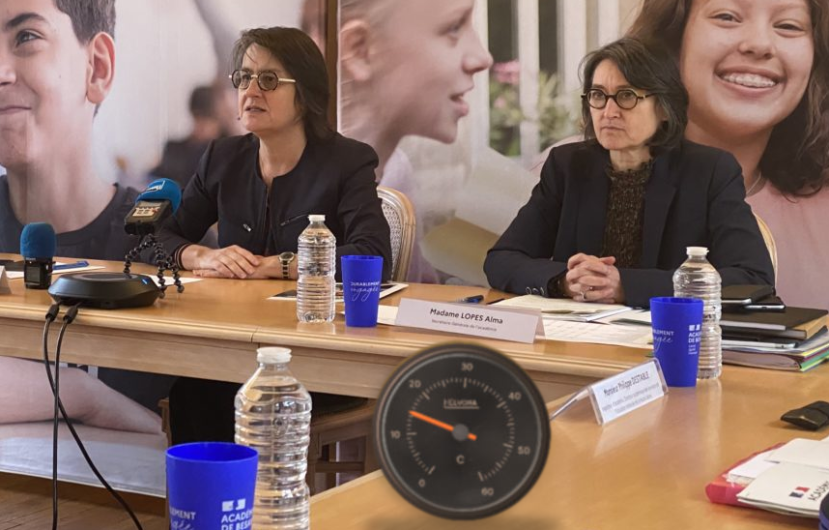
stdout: 15 °C
